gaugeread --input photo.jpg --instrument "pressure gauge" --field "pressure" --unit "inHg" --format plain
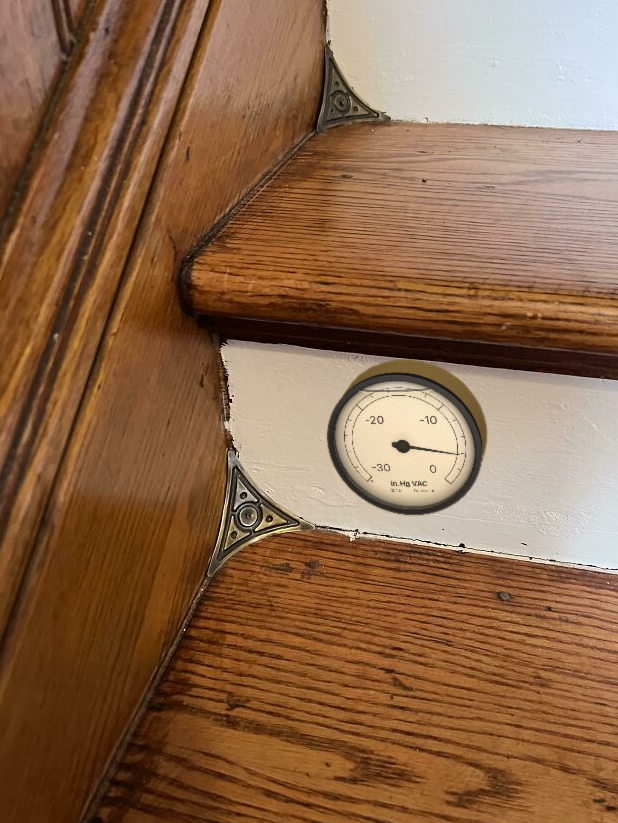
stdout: -4 inHg
